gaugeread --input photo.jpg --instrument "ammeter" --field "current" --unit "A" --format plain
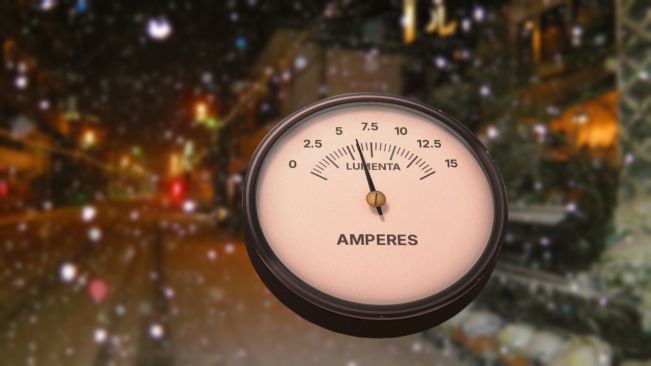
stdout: 6 A
